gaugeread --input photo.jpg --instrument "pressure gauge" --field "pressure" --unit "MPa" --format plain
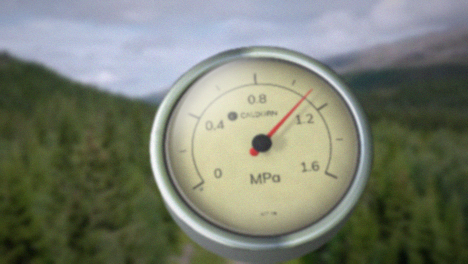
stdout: 1.1 MPa
